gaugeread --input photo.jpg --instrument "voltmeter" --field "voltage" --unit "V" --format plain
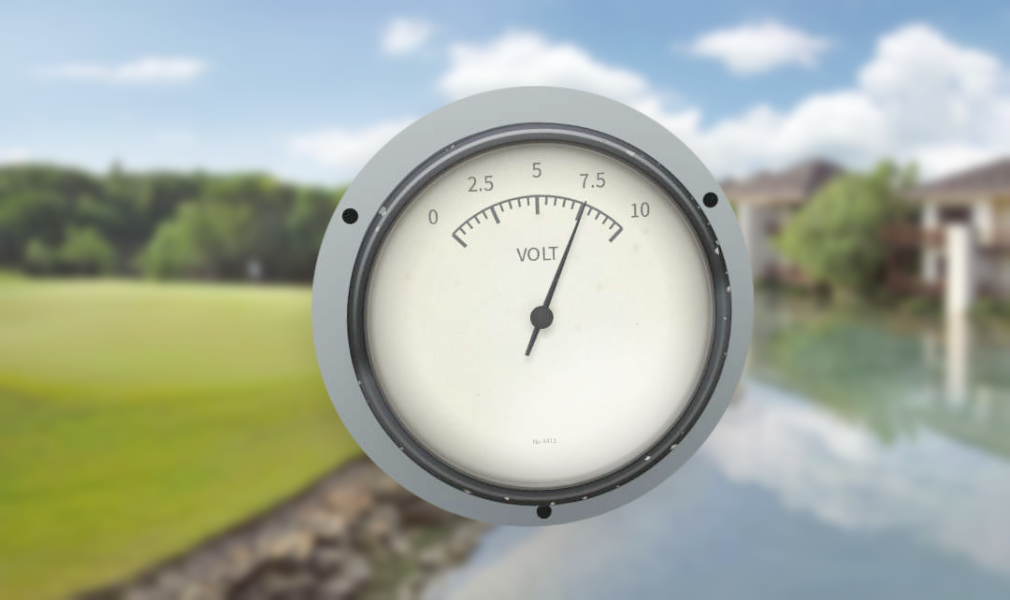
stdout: 7.5 V
